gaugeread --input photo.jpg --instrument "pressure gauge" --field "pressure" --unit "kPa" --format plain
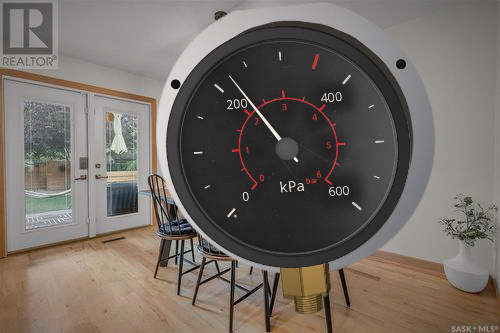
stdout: 225 kPa
